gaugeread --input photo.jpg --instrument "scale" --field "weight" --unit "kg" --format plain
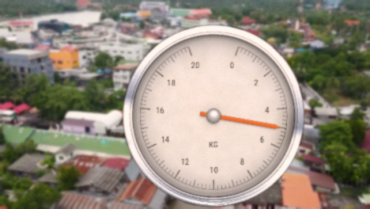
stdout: 5 kg
